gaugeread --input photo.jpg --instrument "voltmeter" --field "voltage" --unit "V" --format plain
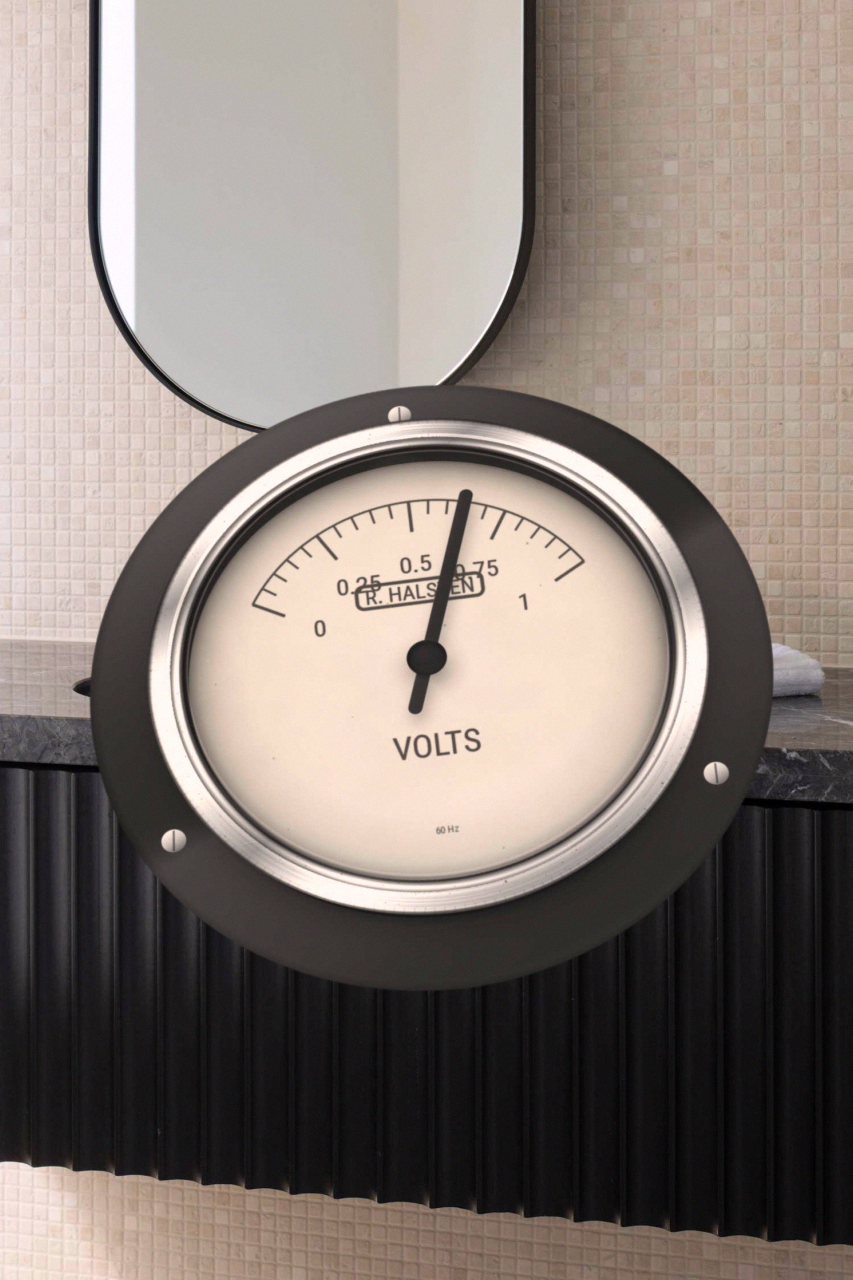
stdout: 0.65 V
